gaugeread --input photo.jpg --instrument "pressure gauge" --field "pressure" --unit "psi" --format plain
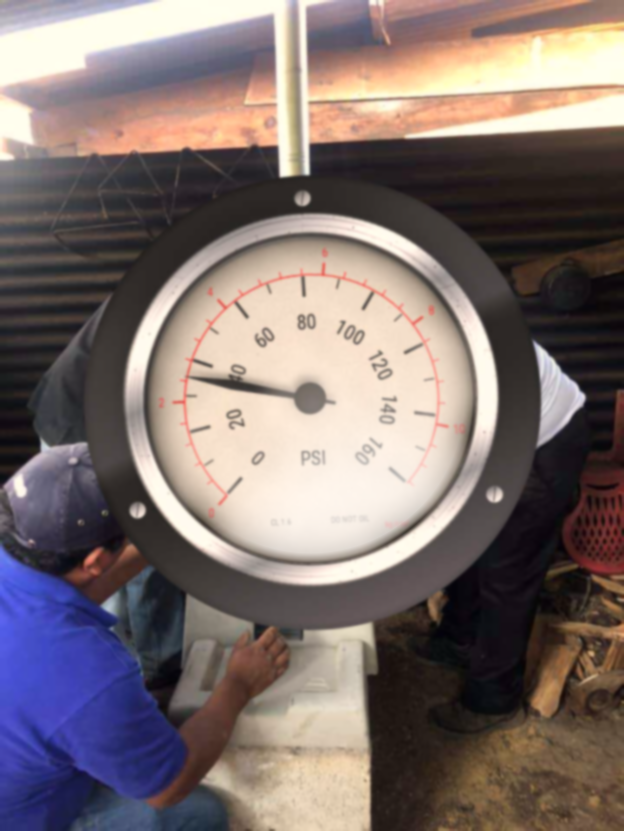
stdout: 35 psi
